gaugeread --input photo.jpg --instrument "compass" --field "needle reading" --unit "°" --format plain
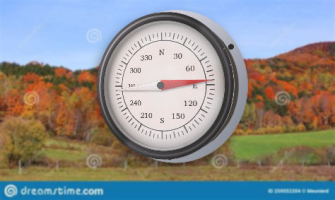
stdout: 85 °
